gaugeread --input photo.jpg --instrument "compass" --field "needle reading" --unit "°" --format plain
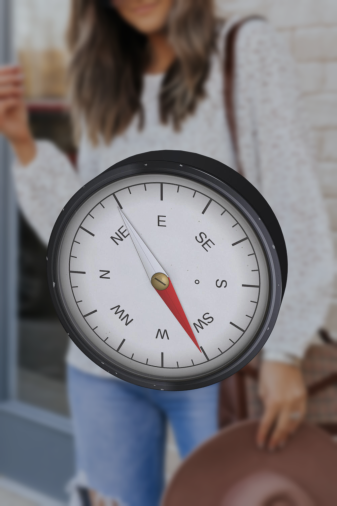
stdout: 240 °
